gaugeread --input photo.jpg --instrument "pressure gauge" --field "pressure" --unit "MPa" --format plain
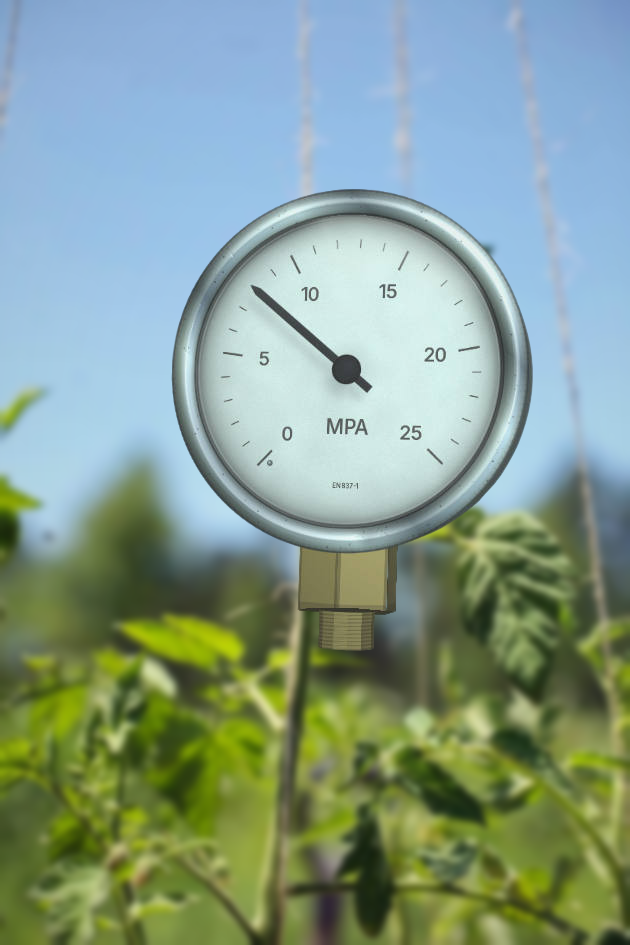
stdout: 8 MPa
